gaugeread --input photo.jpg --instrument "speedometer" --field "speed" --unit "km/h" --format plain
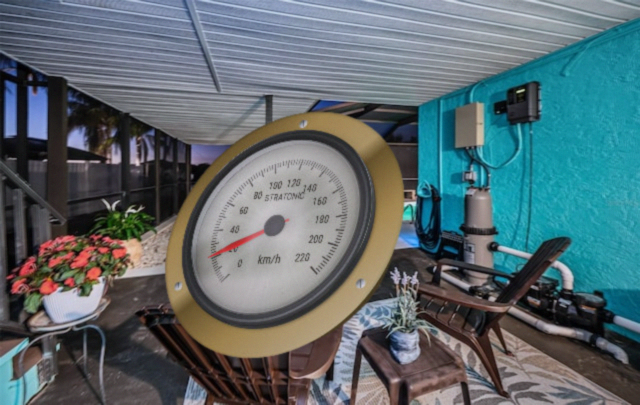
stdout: 20 km/h
